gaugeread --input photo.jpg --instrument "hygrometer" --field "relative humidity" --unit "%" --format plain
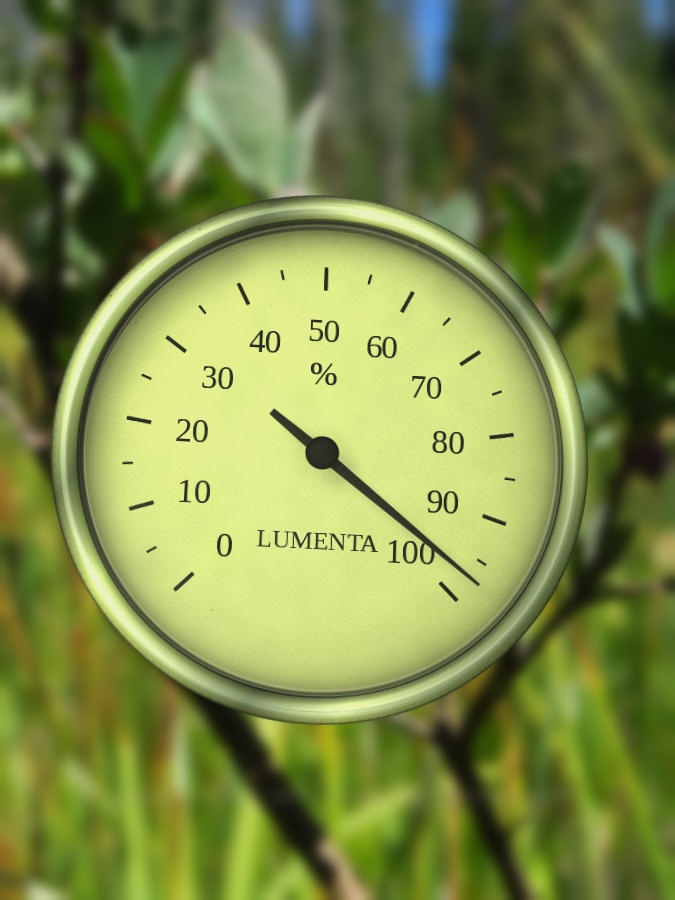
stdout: 97.5 %
